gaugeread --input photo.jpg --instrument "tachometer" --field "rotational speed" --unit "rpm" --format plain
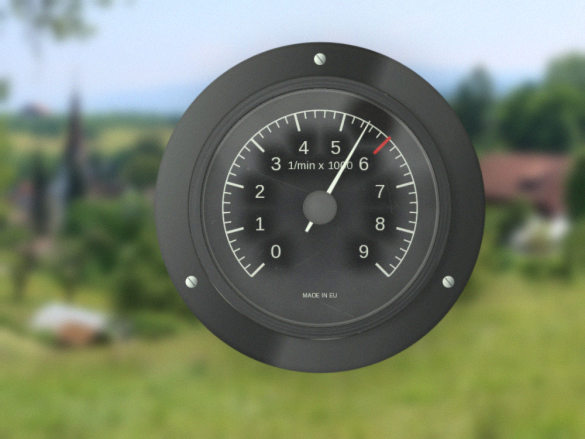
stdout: 5500 rpm
